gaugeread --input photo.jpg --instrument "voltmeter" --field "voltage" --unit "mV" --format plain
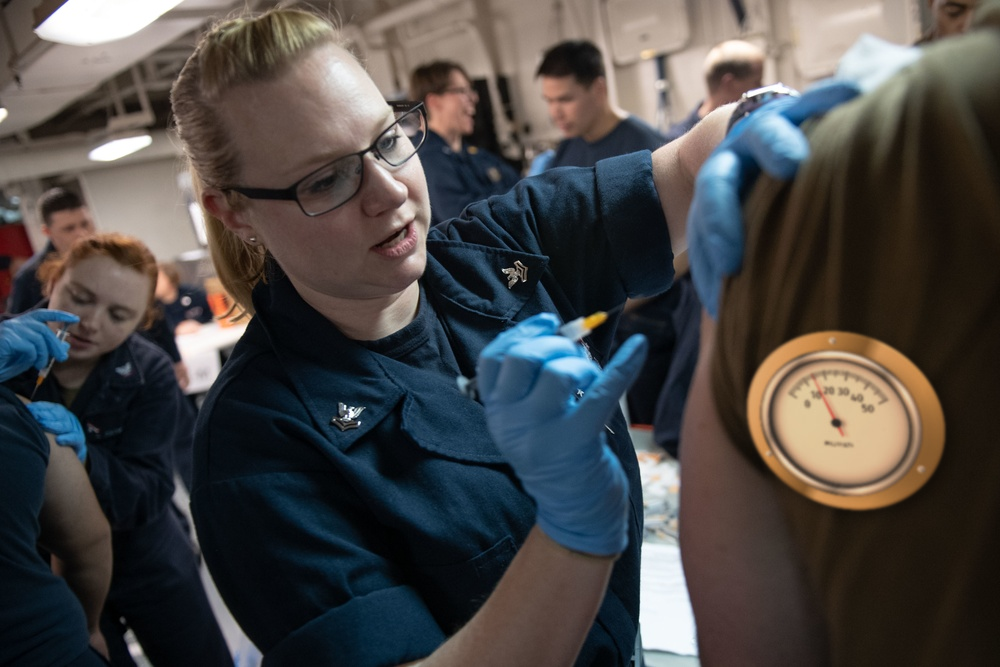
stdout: 15 mV
